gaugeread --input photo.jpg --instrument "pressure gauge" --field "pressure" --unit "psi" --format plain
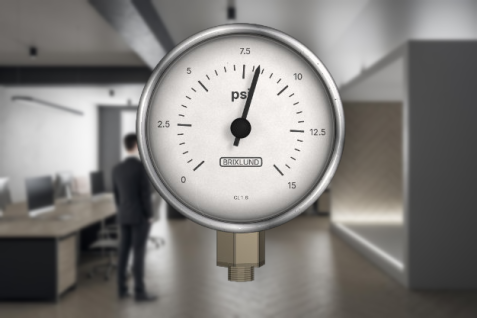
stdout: 8.25 psi
